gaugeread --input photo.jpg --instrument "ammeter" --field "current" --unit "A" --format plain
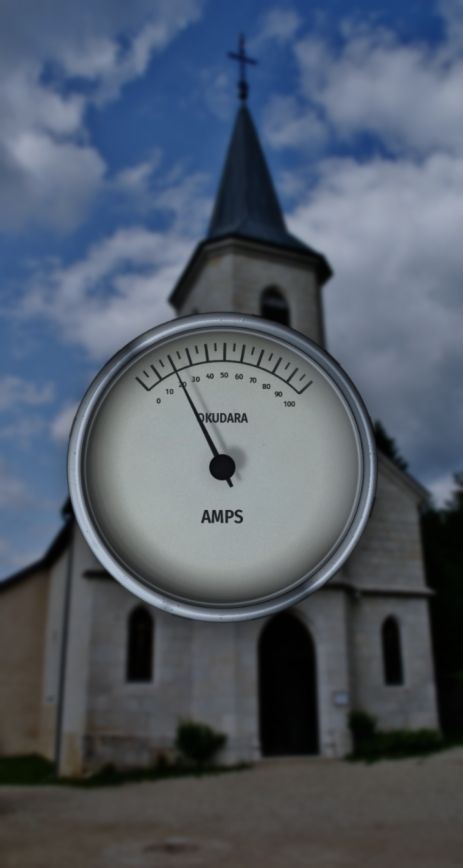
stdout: 20 A
